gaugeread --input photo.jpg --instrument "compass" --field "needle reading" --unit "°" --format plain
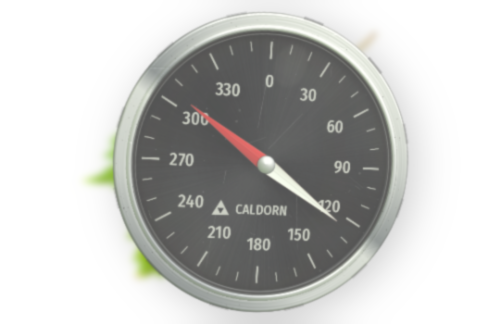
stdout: 305 °
